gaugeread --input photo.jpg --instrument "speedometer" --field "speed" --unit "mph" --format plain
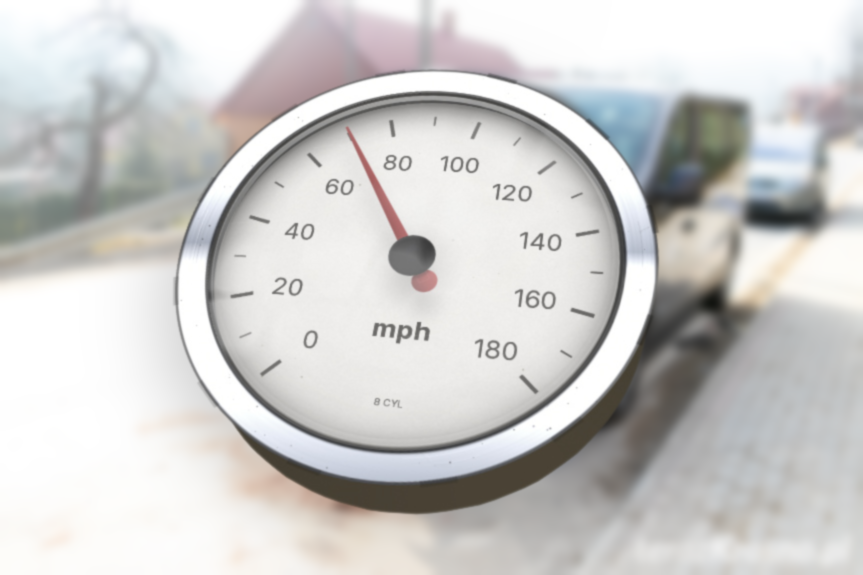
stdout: 70 mph
